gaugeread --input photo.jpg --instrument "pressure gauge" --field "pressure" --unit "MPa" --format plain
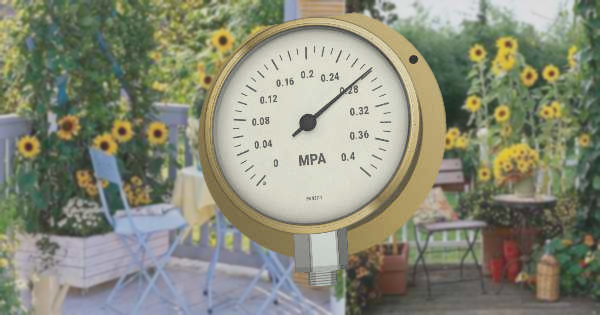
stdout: 0.28 MPa
